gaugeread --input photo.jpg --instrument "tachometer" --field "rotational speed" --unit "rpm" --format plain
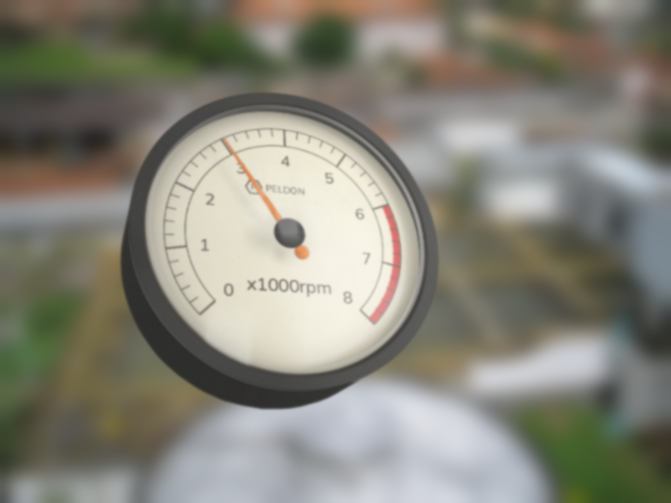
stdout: 3000 rpm
